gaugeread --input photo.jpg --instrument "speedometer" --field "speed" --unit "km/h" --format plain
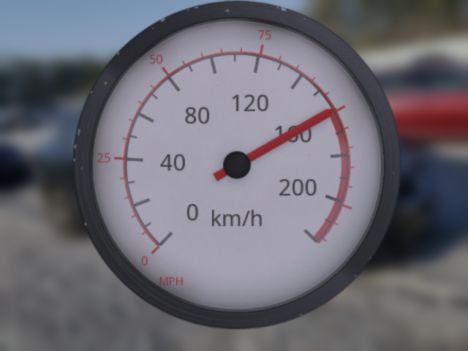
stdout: 160 km/h
